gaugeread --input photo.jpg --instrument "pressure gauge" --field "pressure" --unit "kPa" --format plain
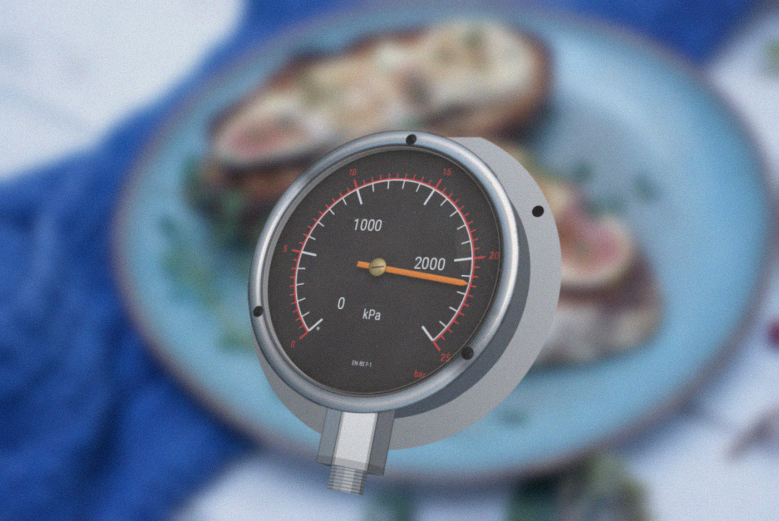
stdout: 2150 kPa
